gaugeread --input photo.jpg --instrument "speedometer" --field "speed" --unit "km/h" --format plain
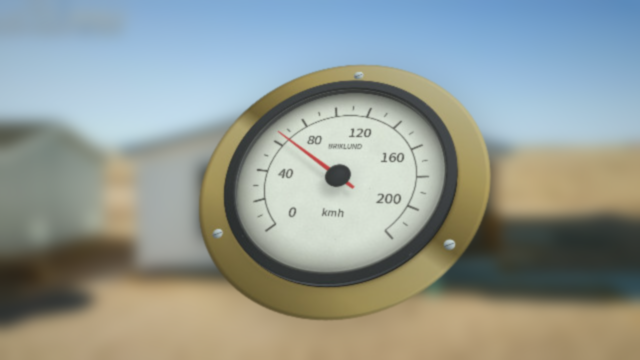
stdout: 65 km/h
